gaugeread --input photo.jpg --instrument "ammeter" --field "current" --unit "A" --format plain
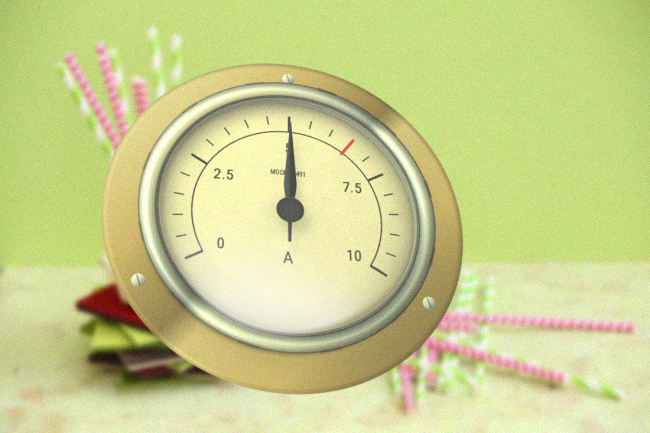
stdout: 5 A
